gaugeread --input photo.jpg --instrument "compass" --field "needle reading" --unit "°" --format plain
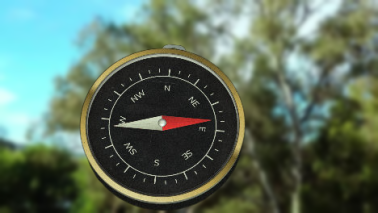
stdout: 80 °
